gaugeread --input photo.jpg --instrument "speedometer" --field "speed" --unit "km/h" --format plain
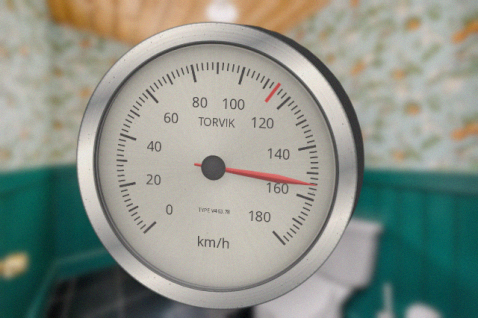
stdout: 154 km/h
